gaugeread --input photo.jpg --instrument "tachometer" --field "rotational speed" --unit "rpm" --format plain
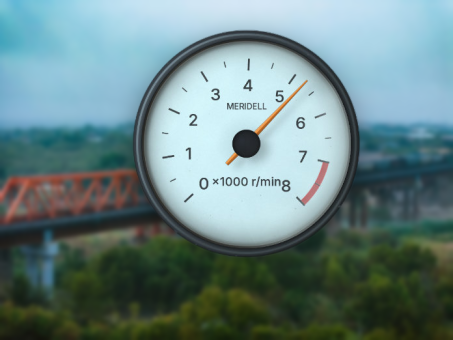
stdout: 5250 rpm
